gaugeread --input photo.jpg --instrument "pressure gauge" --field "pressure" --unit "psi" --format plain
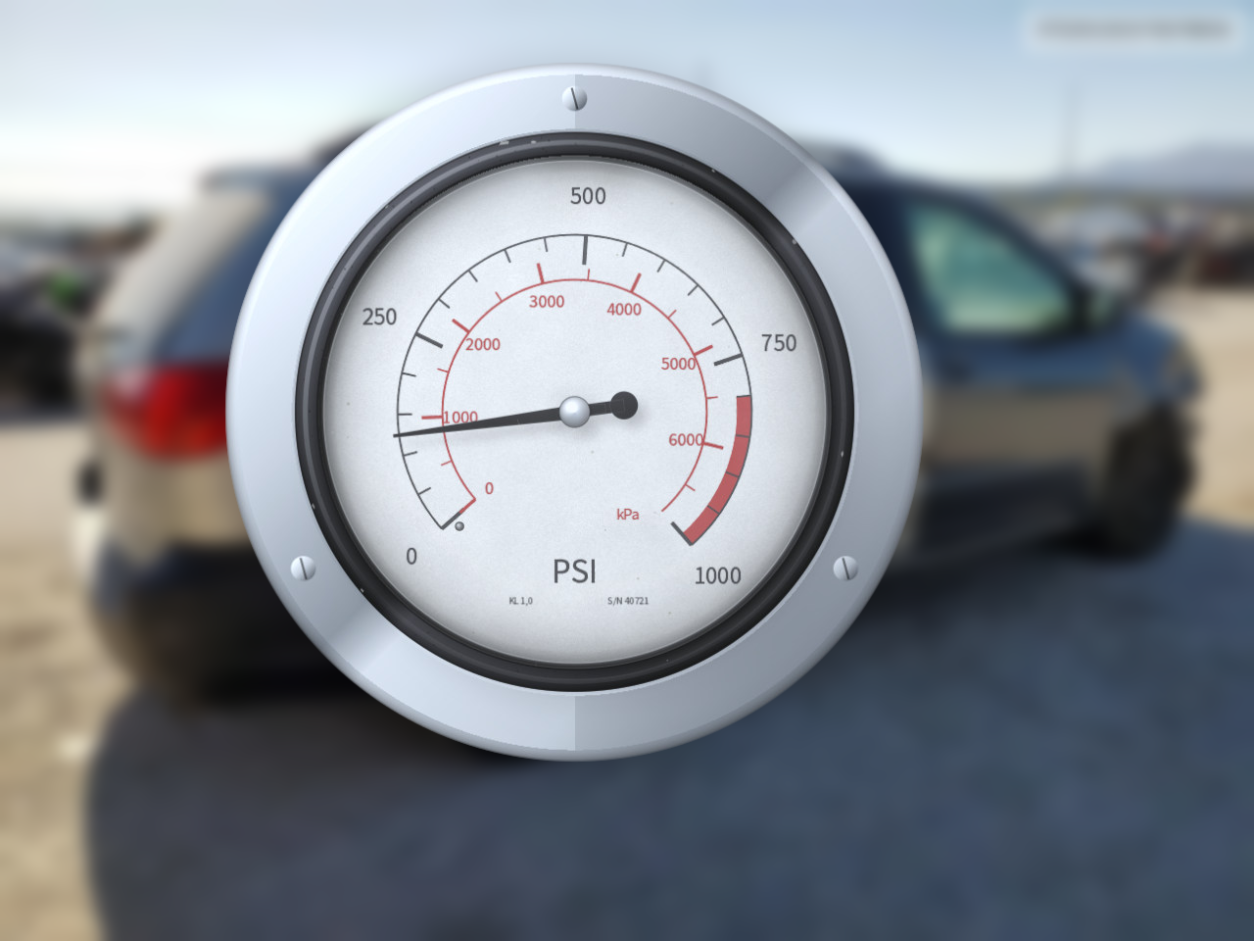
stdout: 125 psi
